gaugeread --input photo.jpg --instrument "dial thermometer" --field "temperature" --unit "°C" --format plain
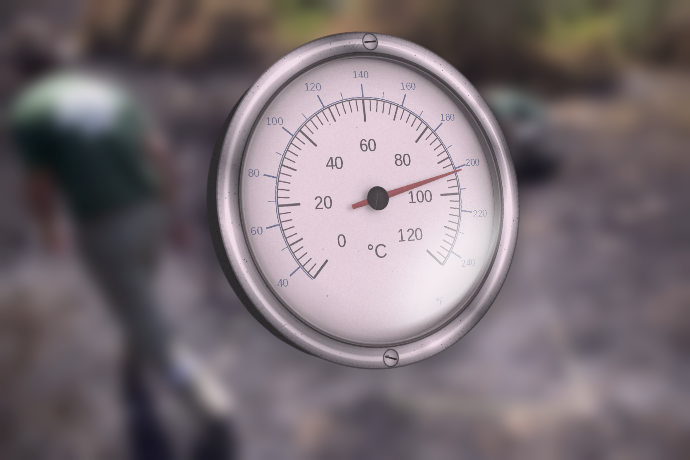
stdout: 94 °C
